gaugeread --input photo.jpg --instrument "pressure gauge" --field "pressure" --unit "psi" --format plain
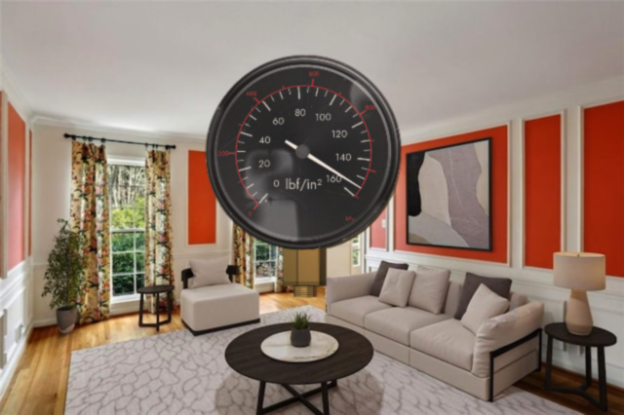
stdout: 155 psi
